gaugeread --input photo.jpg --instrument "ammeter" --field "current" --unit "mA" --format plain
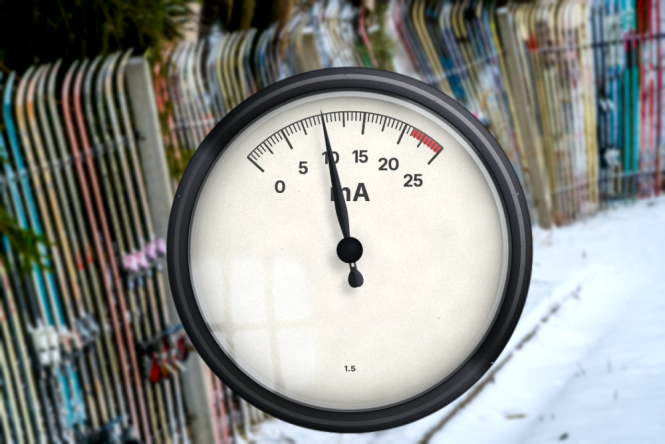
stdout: 10 mA
